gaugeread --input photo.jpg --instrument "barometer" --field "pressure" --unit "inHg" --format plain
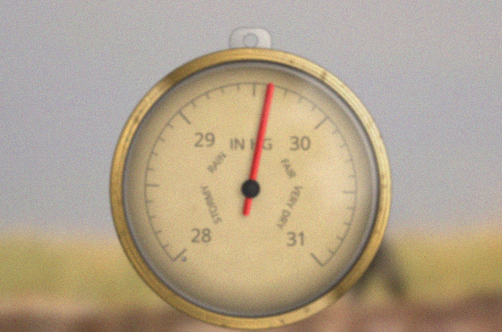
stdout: 29.6 inHg
